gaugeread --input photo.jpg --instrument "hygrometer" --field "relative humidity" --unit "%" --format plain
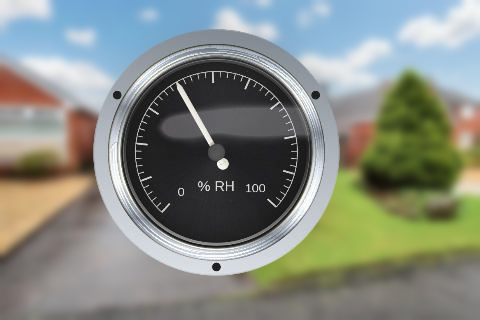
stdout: 40 %
